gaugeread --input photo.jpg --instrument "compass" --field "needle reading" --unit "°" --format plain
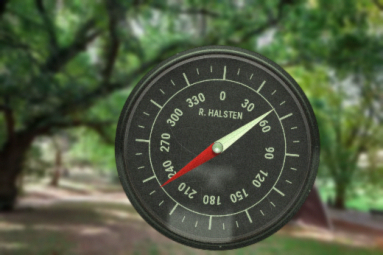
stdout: 230 °
